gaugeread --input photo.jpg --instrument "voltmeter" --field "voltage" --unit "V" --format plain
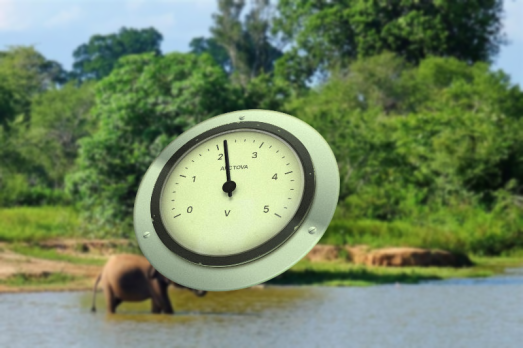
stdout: 2.2 V
